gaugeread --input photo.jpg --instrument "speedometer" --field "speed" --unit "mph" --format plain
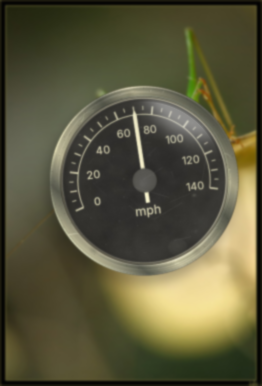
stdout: 70 mph
